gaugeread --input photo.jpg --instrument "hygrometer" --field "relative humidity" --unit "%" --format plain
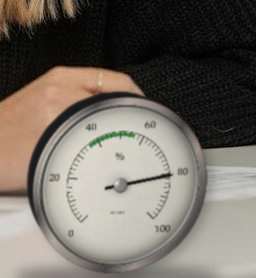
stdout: 80 %
